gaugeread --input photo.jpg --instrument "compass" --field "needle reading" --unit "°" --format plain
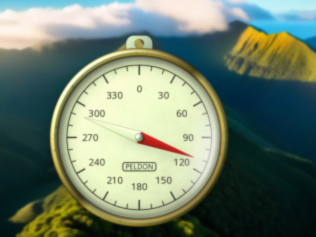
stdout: 110 °
